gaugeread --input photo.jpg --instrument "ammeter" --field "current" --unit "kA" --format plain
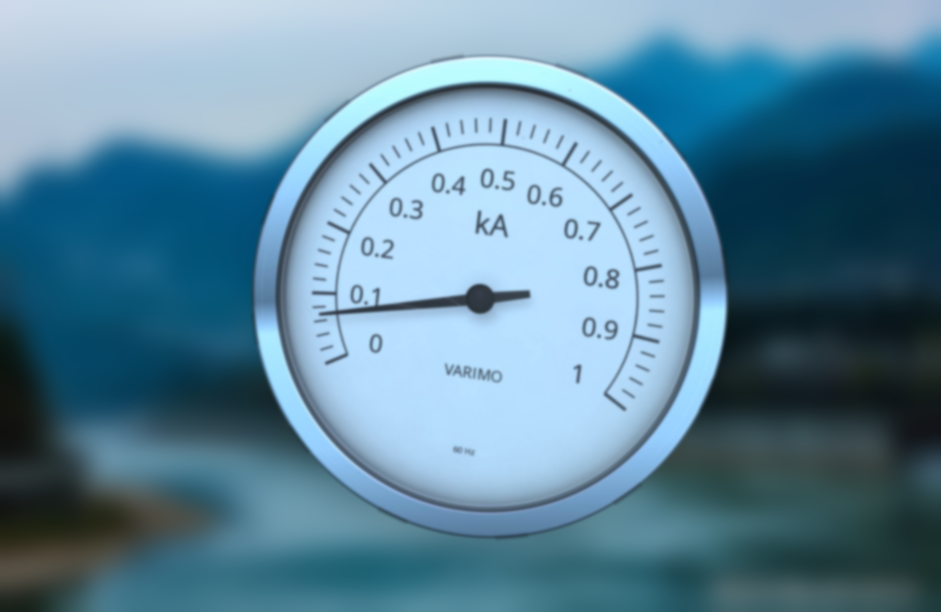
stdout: 0.07 kA
